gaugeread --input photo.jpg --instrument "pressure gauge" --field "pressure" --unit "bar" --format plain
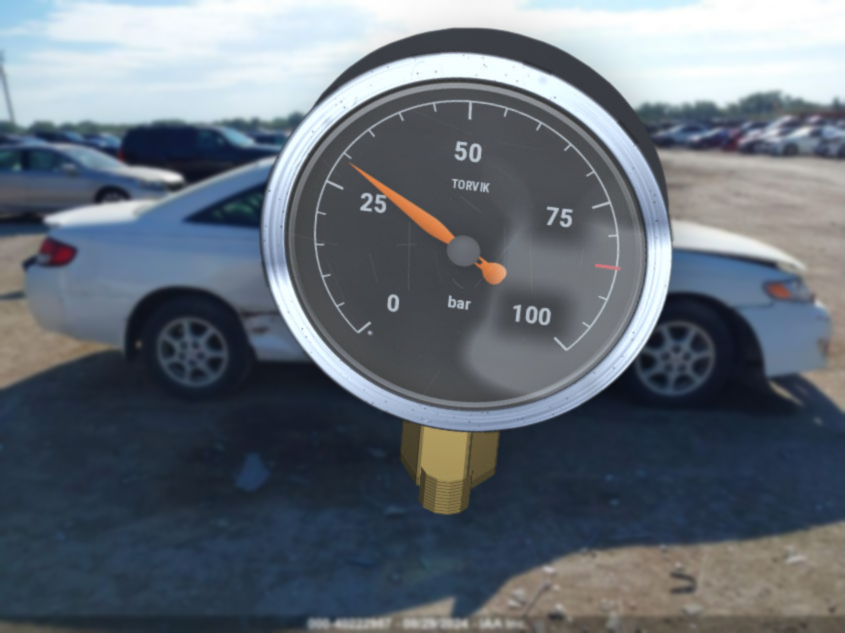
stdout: 30 bar
